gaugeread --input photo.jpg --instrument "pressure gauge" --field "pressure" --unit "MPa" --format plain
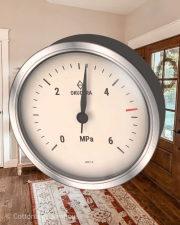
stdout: 3.2 MPa
